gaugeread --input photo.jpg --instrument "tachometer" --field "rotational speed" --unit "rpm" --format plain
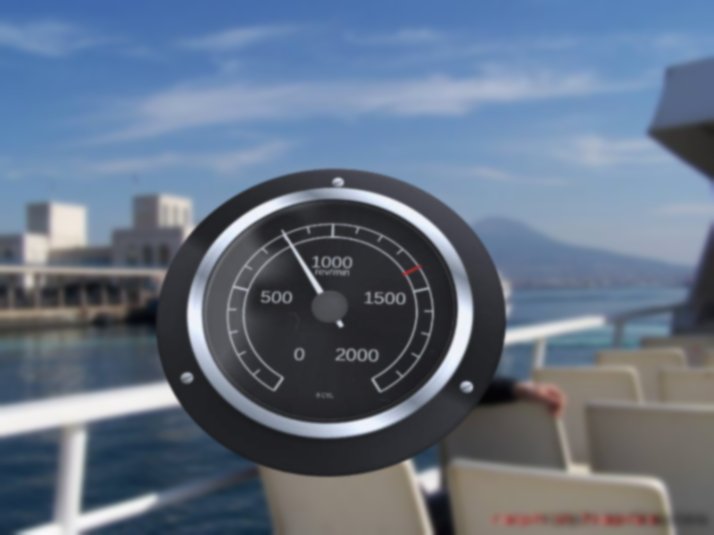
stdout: 800 rpm
